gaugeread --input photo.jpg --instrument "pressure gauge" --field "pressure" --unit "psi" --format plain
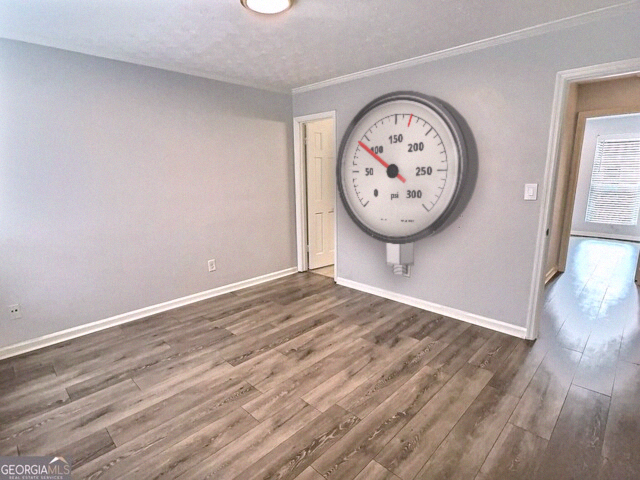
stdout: 90 psi
